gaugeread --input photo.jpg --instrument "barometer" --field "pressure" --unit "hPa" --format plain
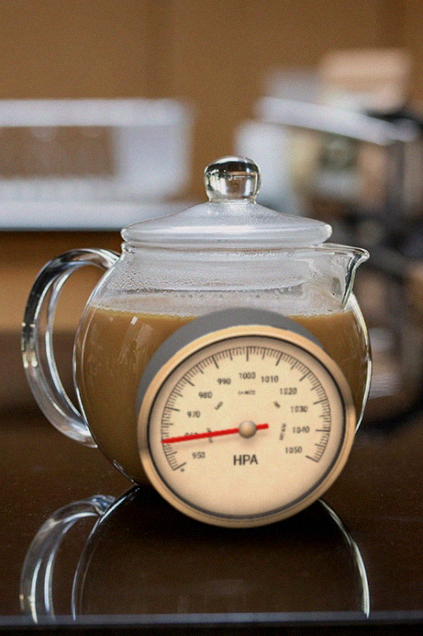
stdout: 960 hPa
